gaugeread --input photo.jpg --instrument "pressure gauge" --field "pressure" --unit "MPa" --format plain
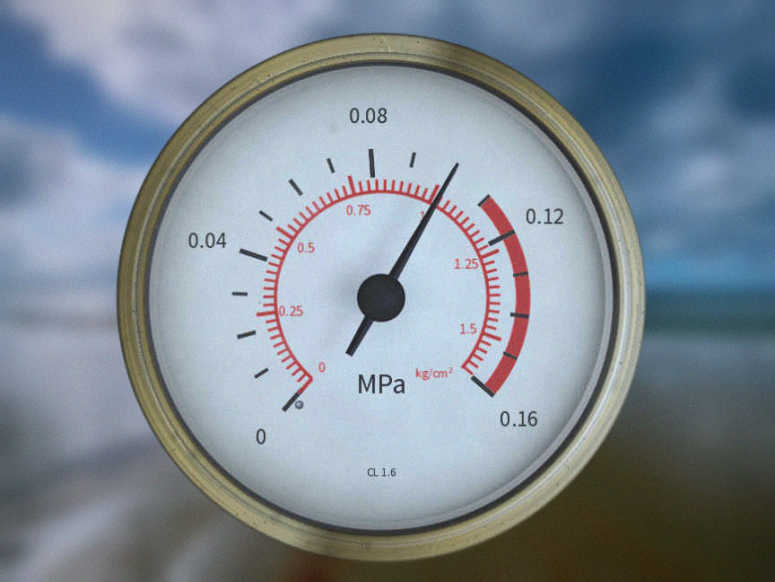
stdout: 0.1 MPa
